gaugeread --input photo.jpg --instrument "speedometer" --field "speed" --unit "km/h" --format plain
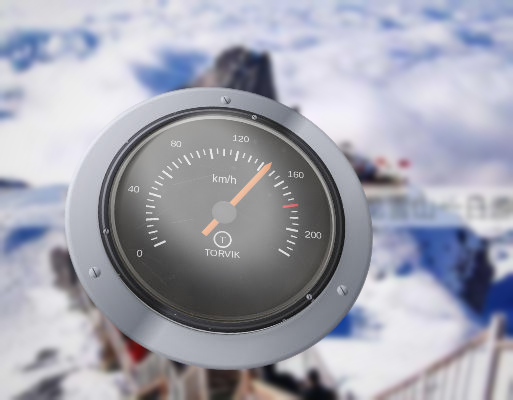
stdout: 145 km/h
